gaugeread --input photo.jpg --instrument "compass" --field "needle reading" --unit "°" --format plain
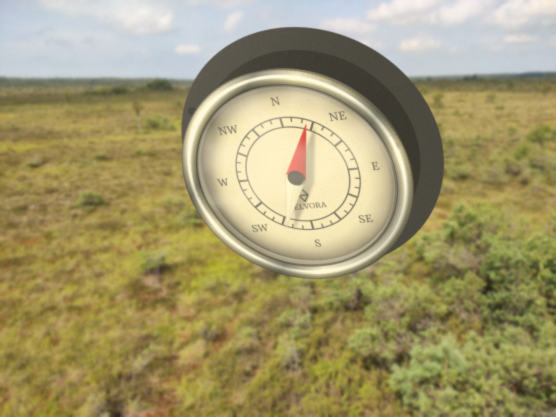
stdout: 25 °
